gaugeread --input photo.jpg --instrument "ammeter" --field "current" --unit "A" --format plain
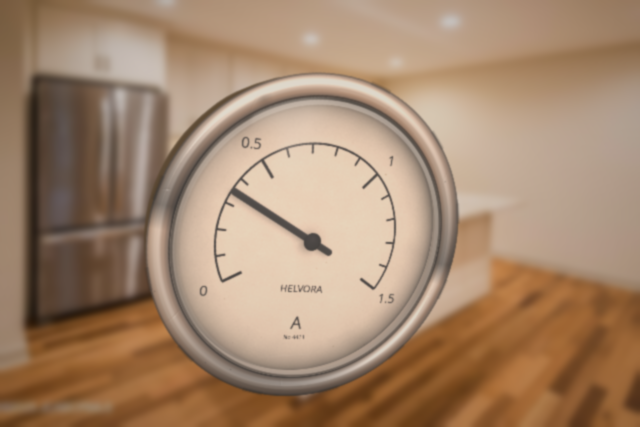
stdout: 0.35 A
